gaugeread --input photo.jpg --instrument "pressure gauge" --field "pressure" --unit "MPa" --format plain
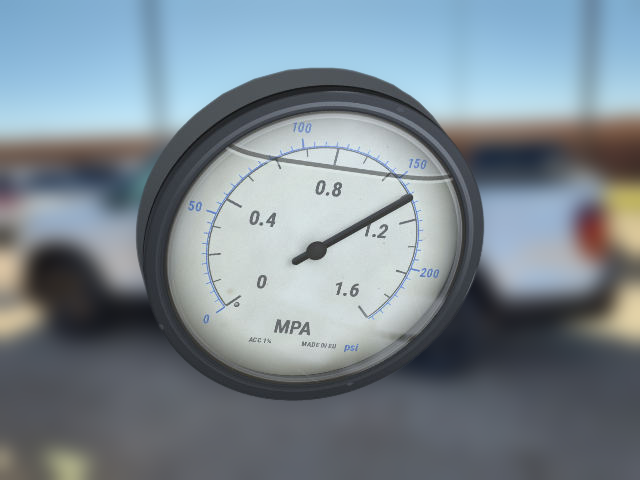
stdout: 1.1 MPa
